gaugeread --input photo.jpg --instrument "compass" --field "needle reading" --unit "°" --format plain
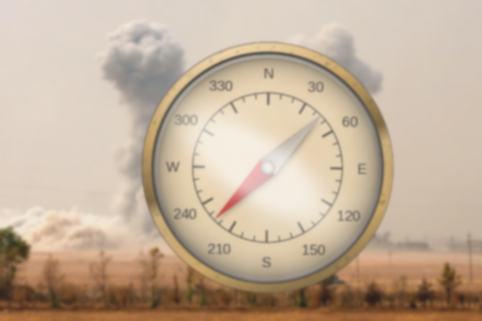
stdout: 225 °
